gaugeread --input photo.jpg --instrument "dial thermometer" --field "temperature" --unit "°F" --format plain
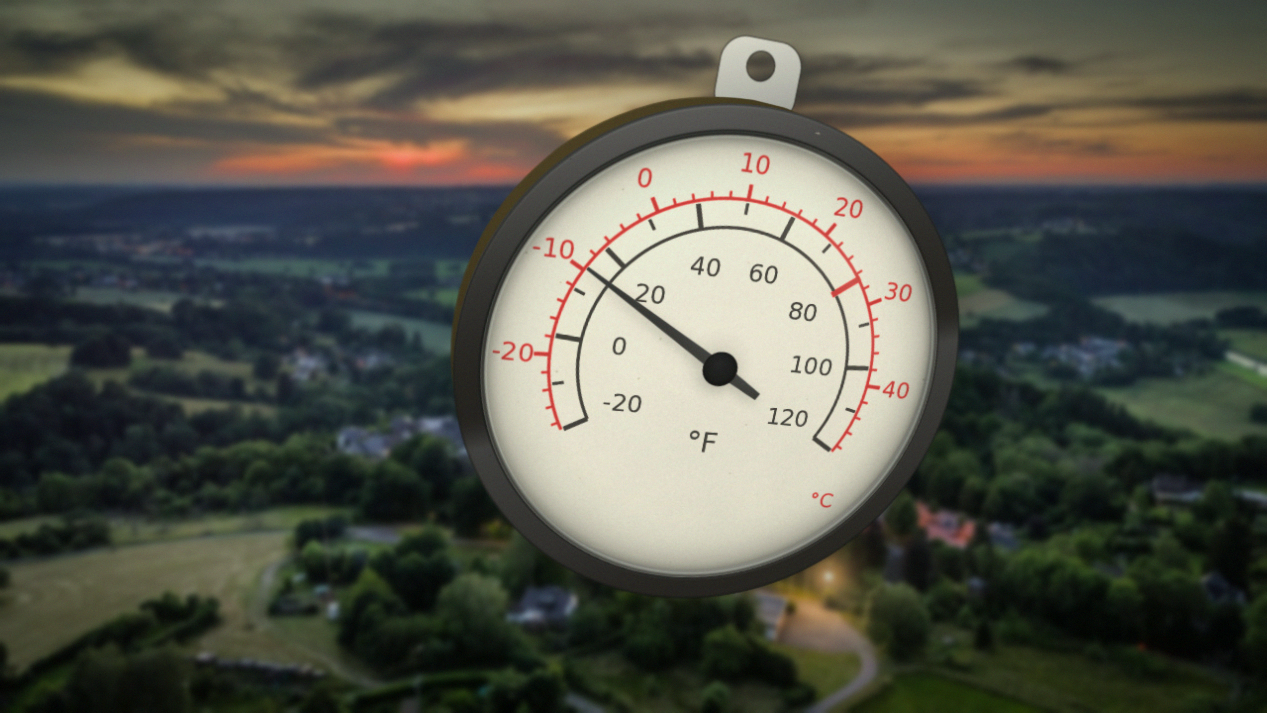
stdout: 15 °F
